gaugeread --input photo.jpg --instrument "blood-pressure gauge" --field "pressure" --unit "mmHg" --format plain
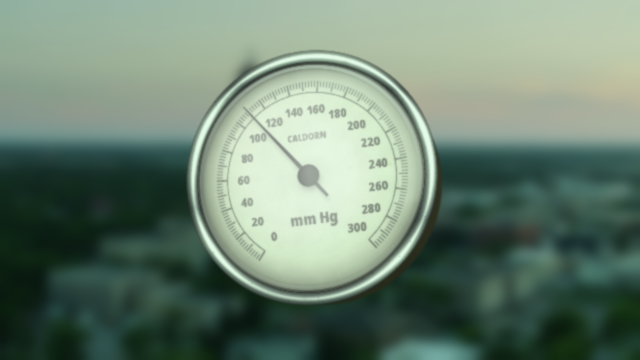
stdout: 110 mmHg
